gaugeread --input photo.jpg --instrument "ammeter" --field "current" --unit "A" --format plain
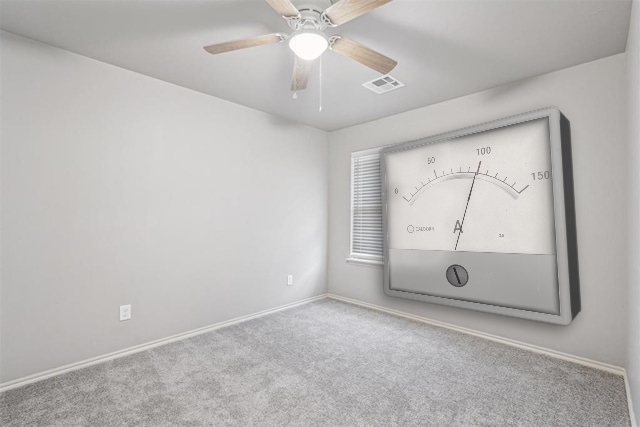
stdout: 100 A
